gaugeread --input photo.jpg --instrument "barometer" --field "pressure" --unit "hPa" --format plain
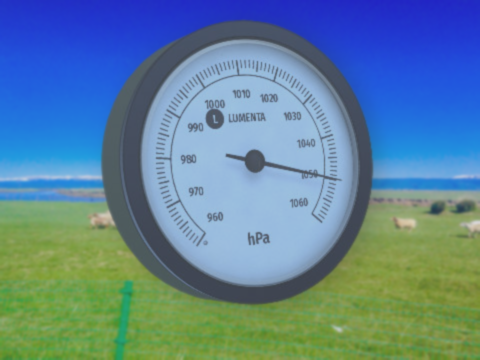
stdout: 1050 hPa
